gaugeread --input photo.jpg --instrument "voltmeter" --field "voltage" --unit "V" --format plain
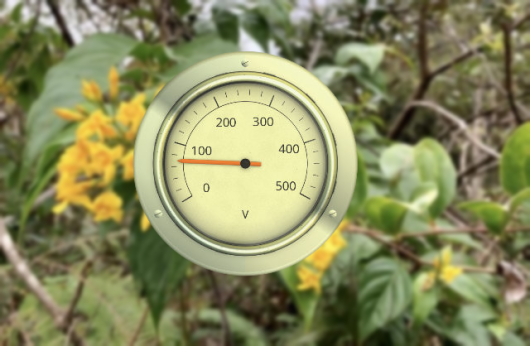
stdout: 70 V
